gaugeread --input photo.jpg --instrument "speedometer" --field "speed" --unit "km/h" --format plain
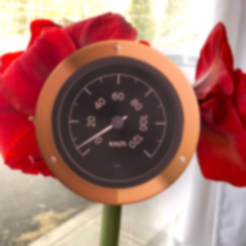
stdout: 5 km/h
